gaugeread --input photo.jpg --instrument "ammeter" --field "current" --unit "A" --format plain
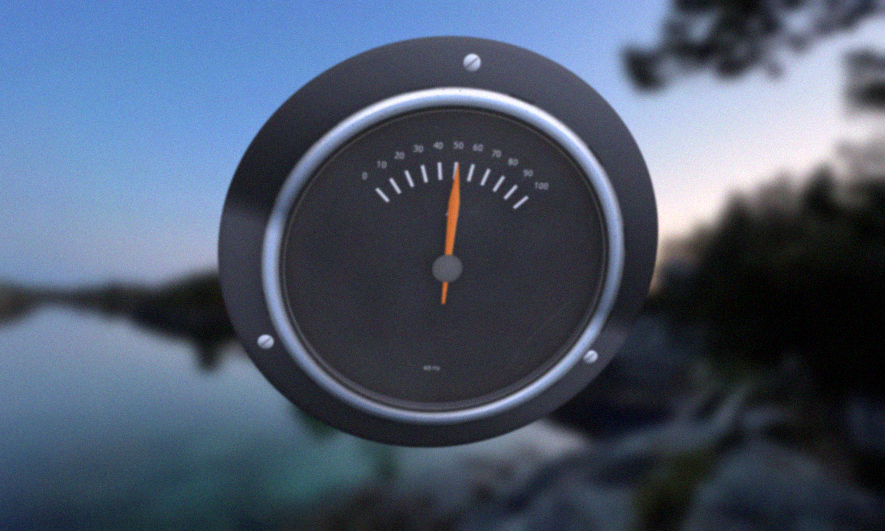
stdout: 50 A
